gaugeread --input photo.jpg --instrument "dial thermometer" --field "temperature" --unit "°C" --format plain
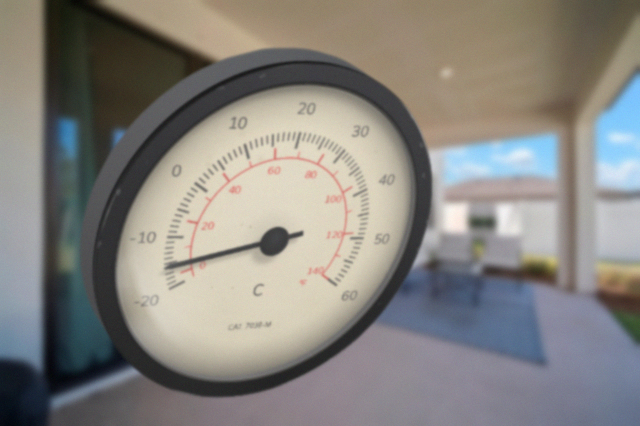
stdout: -15 °C
